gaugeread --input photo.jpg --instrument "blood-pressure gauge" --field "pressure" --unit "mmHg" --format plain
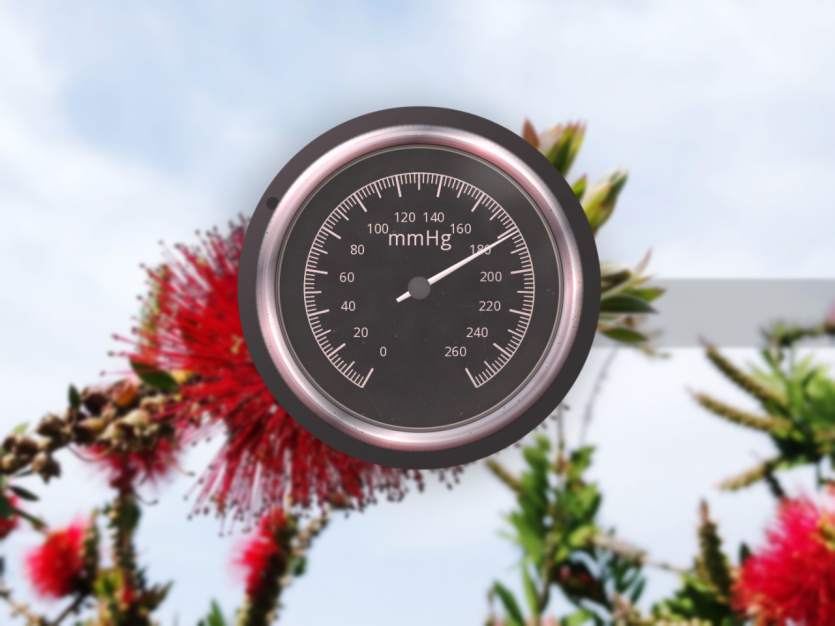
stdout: 182 mmHg
